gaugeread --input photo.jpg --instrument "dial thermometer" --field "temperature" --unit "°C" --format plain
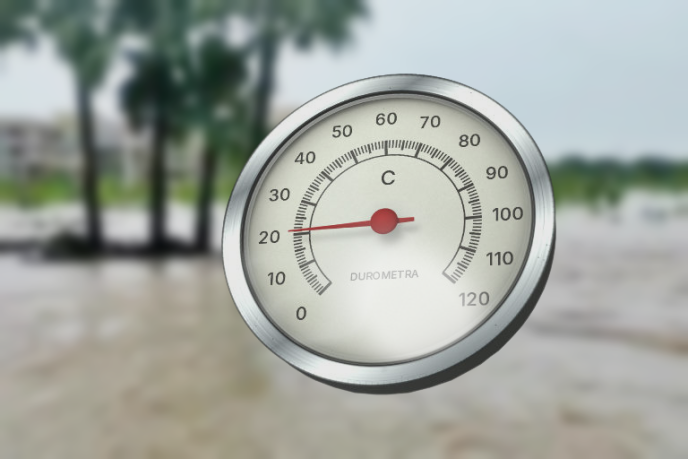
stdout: 20 °C
